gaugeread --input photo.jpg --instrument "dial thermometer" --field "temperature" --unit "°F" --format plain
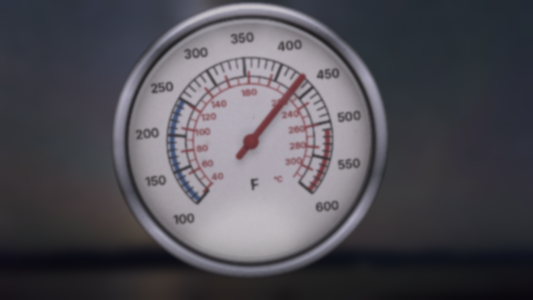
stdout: 430 °F
